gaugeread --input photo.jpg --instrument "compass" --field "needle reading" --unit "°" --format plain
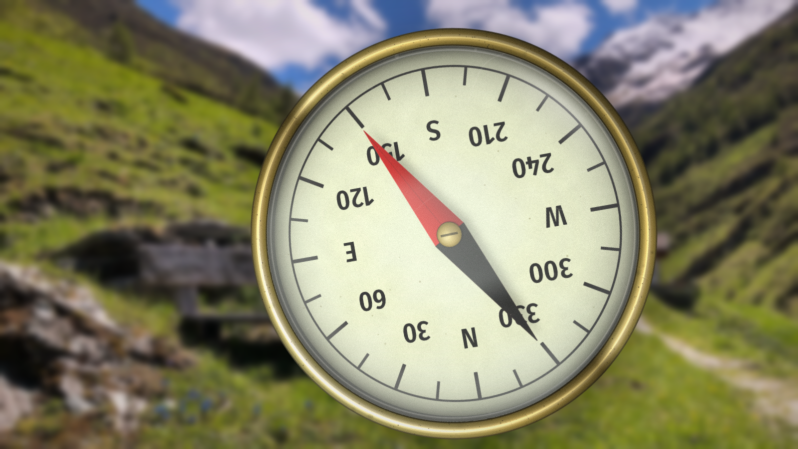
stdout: 150 °
